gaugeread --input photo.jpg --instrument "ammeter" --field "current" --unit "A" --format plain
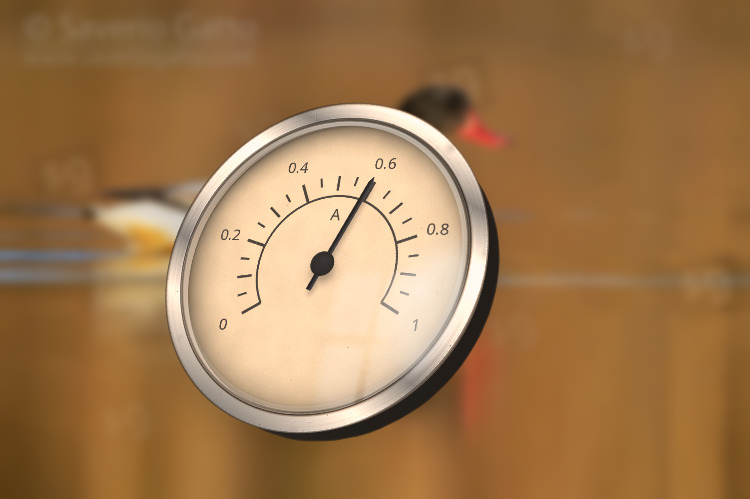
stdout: 0.6 A
